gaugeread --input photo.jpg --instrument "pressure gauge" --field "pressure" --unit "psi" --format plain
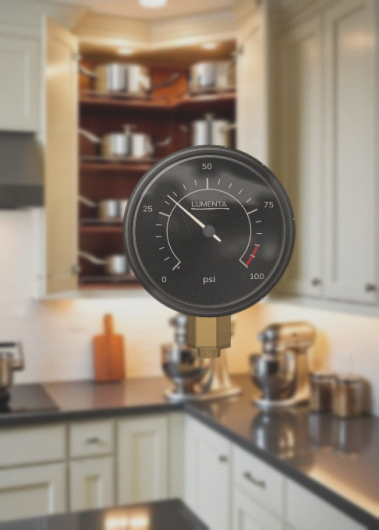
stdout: 32.5 psi
